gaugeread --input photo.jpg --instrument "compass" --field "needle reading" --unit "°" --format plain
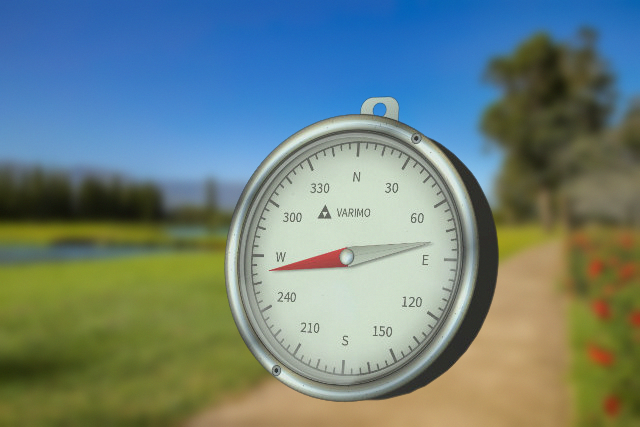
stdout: 260 °
